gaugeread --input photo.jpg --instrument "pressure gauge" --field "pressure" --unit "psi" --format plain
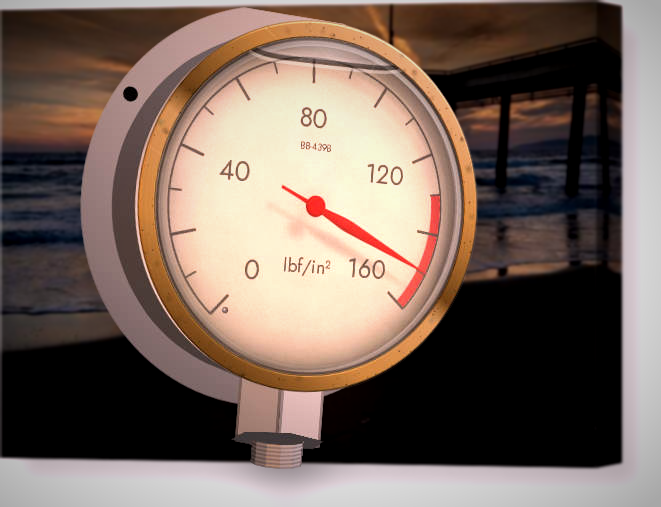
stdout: 150 psi
